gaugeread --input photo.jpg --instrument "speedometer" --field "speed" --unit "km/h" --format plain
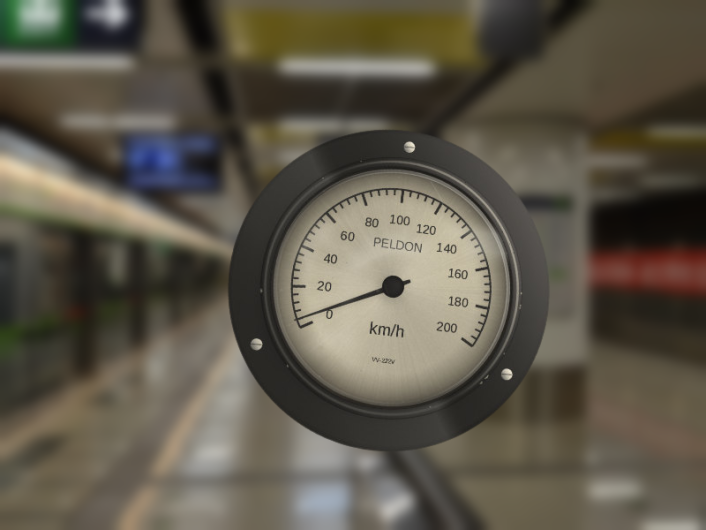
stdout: 4 km/h
